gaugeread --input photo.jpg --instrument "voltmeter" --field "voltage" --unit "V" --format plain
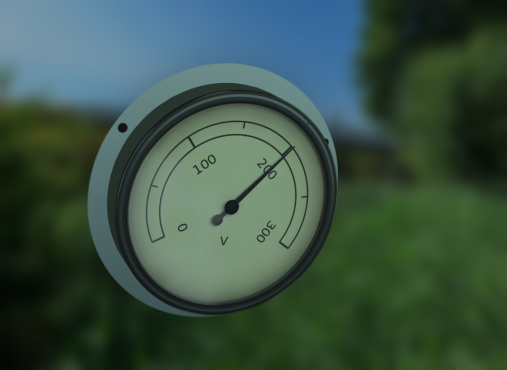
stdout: 200 V
